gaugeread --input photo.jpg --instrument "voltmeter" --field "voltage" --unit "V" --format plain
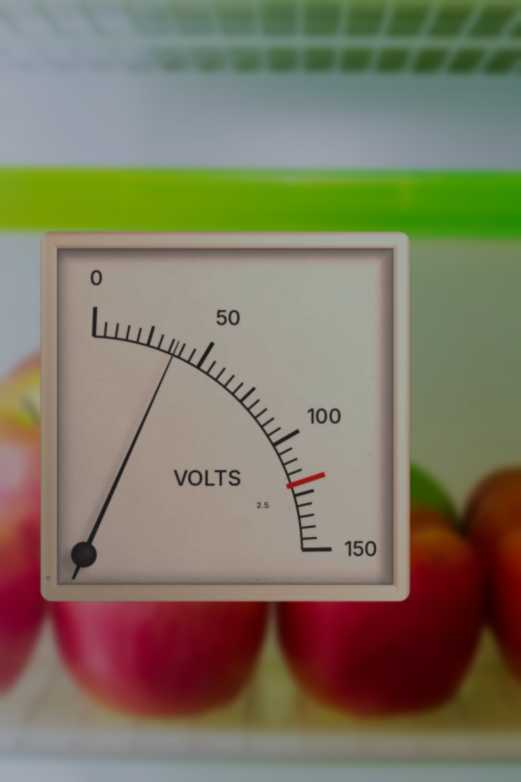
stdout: 37.5 V
